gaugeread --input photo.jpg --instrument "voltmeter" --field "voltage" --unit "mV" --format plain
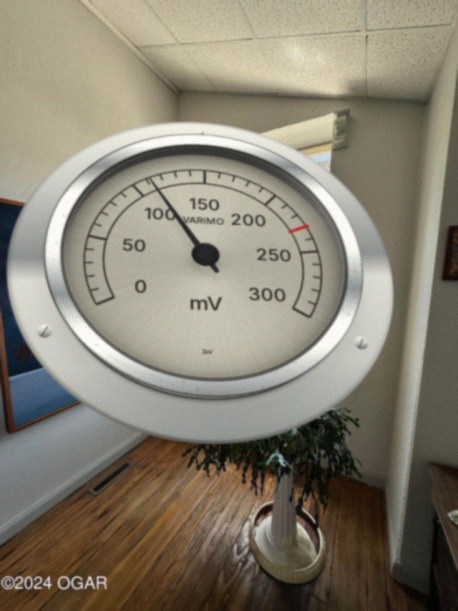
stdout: 110 mV
